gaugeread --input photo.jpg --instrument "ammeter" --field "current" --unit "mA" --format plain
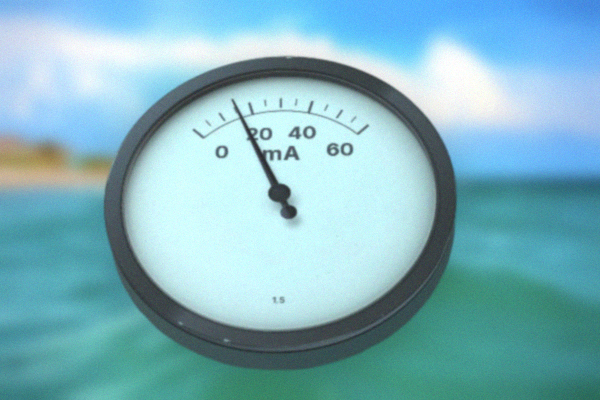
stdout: 15 mA
